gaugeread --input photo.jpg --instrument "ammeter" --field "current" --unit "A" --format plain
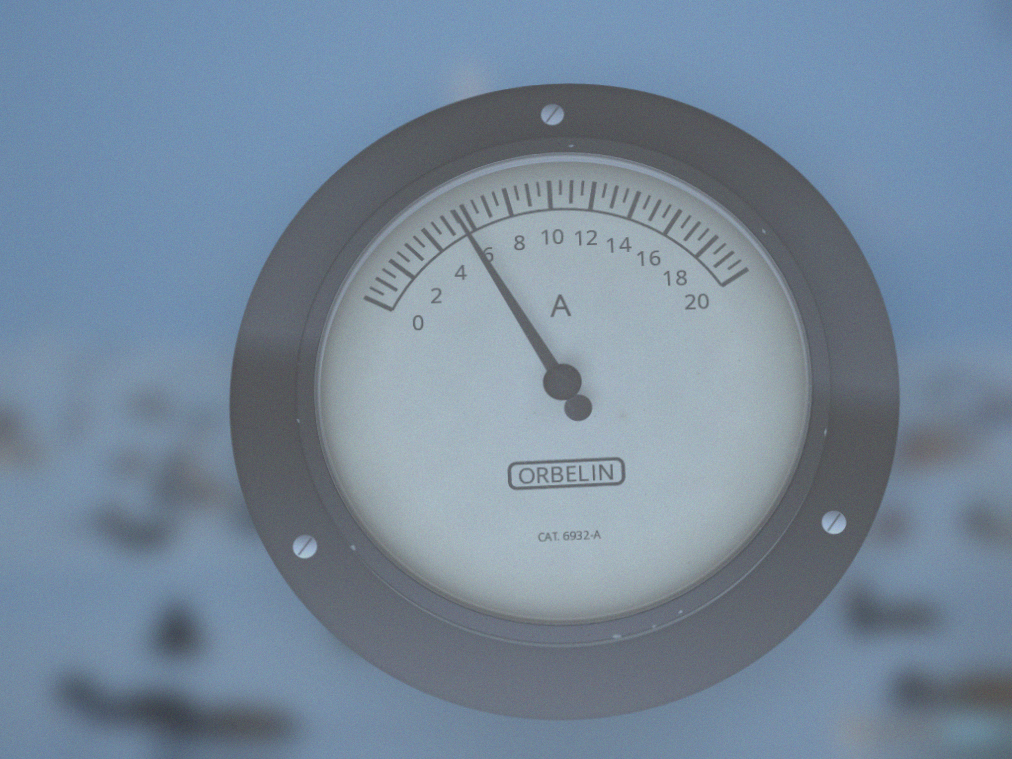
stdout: 5.5 A
